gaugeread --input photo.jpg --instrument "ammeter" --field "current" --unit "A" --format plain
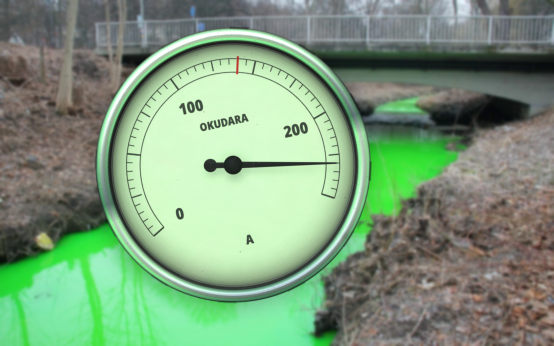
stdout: 230 A
